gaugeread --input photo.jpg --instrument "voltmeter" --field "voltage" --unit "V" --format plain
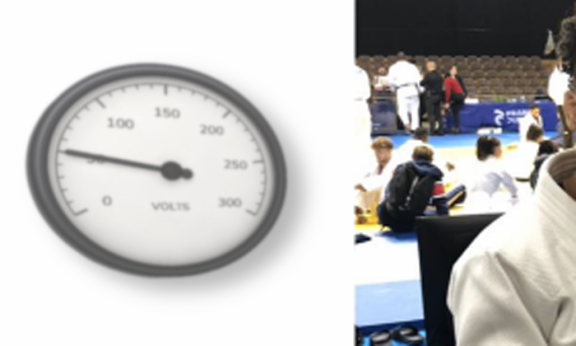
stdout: 50 V
